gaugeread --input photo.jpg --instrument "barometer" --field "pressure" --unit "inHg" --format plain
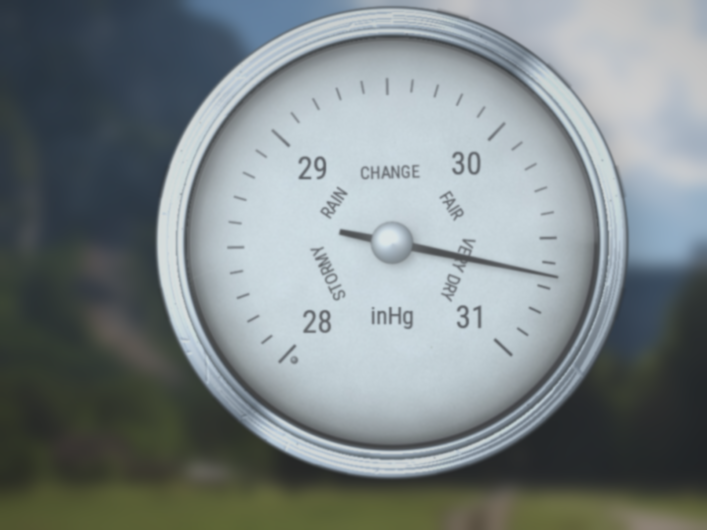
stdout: 30.65 inHg
